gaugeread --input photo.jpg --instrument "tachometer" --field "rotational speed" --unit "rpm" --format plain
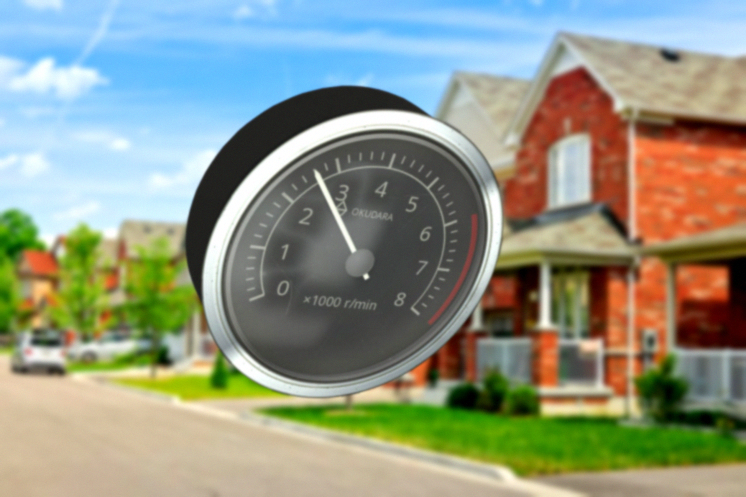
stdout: 2600 rpm
